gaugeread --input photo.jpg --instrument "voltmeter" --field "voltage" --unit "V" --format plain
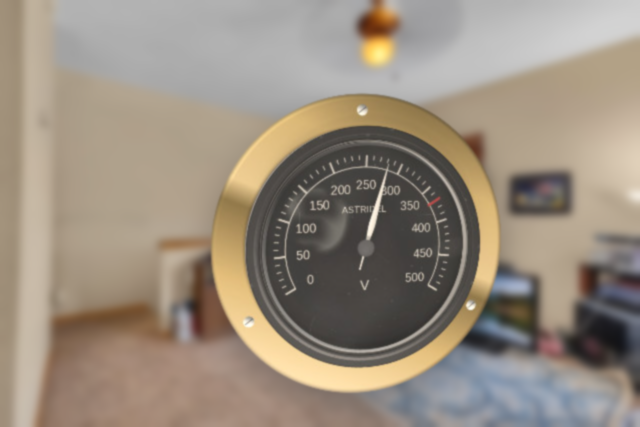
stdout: 280 V
